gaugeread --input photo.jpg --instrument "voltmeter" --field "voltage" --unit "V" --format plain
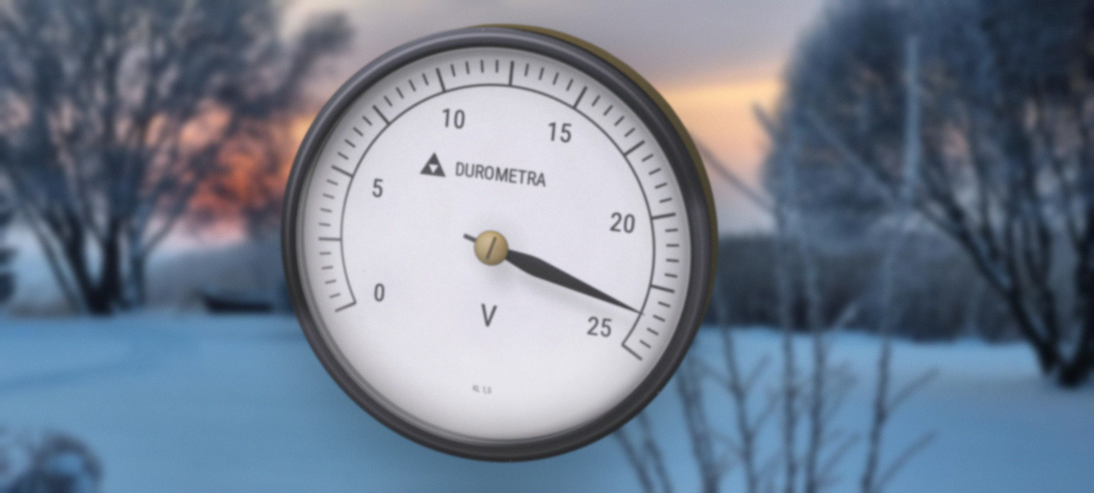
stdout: 23.5 V
